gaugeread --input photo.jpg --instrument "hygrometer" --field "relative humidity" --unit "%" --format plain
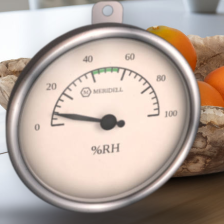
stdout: 8 %
